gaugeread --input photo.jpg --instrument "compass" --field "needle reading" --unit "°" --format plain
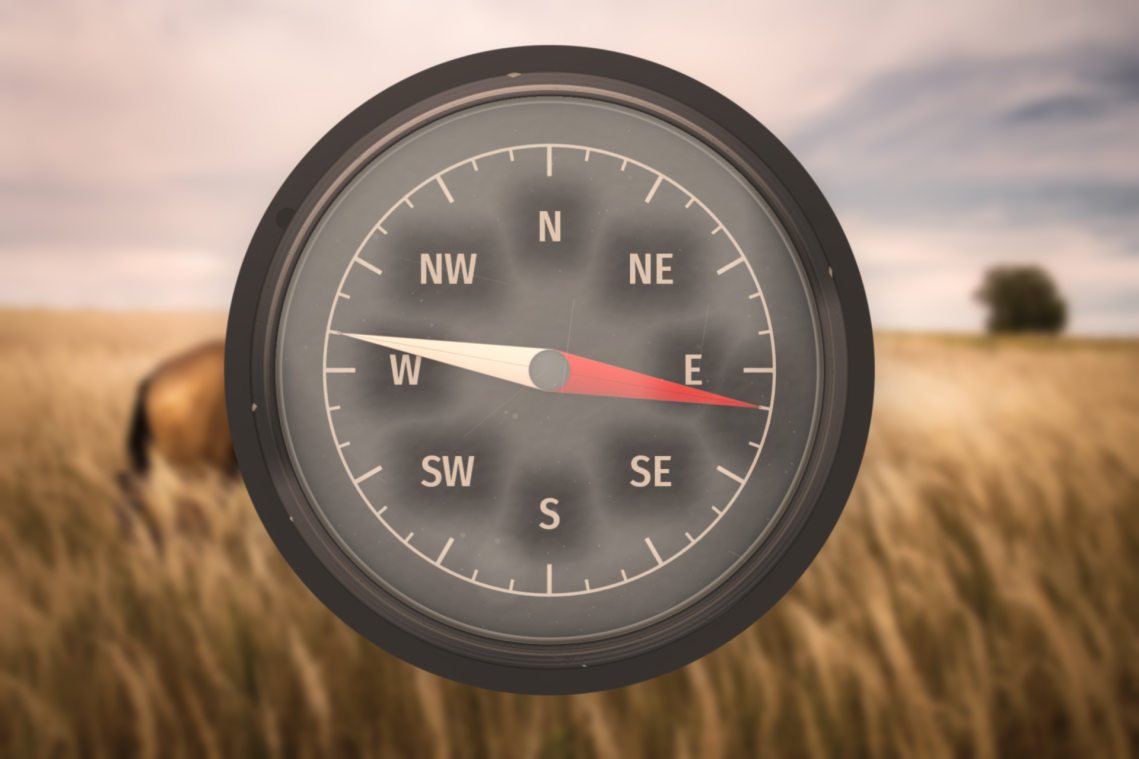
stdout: 100 °
